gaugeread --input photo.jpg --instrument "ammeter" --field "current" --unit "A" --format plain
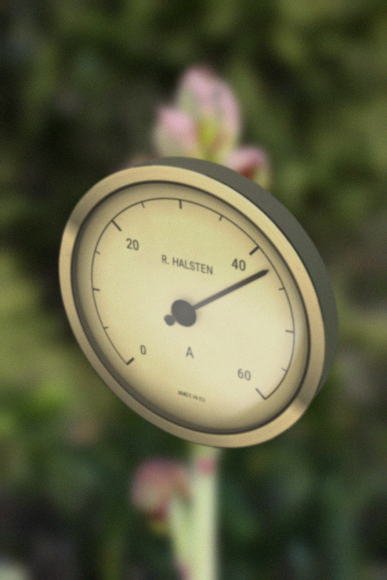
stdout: 42.5 A
